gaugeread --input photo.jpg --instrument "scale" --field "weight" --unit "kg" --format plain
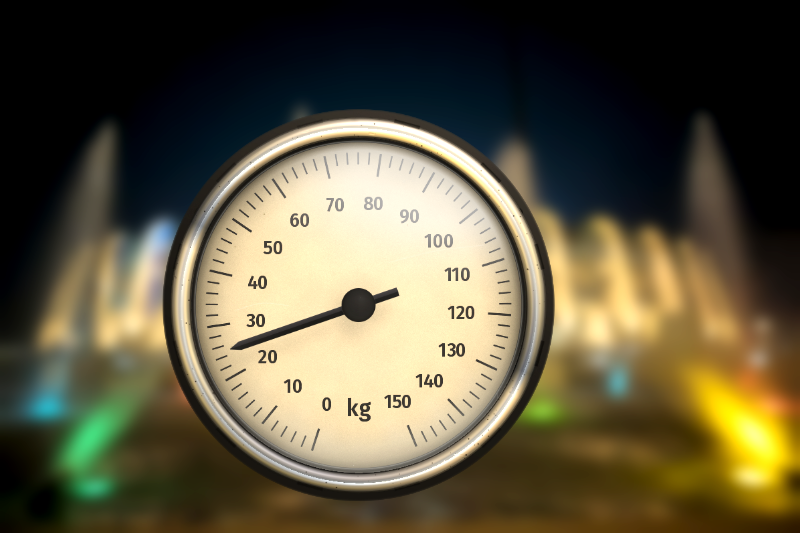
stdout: 25 kg
